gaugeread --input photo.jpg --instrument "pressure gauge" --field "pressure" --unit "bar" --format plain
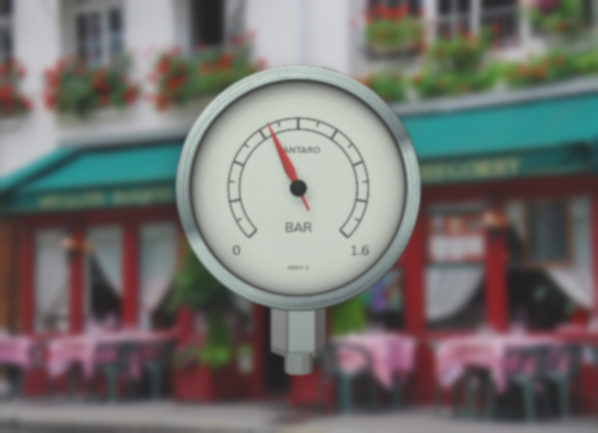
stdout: 0.65 bar
